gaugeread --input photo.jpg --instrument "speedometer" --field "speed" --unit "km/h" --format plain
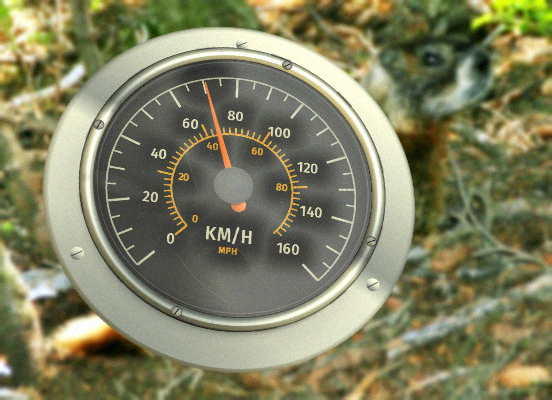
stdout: 70 km/h
